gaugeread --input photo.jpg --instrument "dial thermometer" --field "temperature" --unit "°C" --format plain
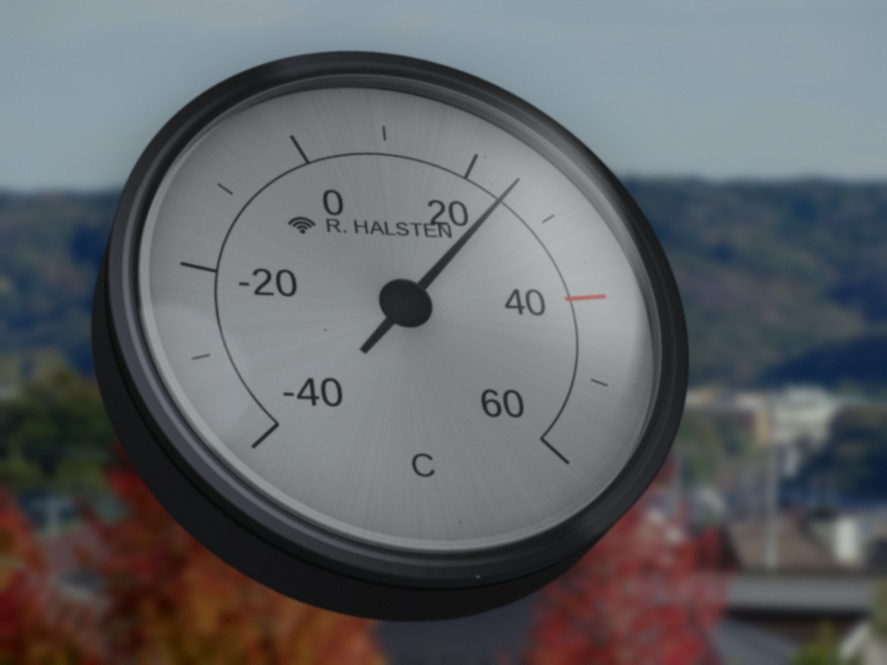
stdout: 25 °C
